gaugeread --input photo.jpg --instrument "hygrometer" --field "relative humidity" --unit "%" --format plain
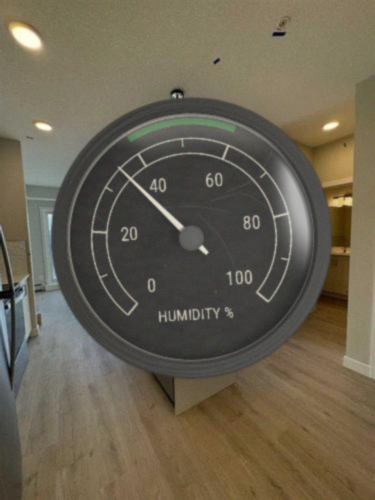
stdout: 35 %
